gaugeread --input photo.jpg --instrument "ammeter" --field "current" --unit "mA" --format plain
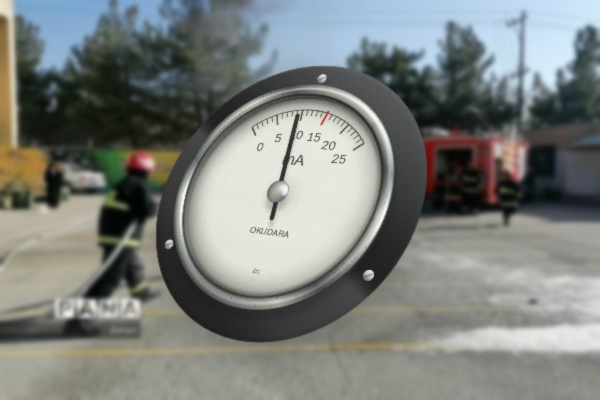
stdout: 10 mA
